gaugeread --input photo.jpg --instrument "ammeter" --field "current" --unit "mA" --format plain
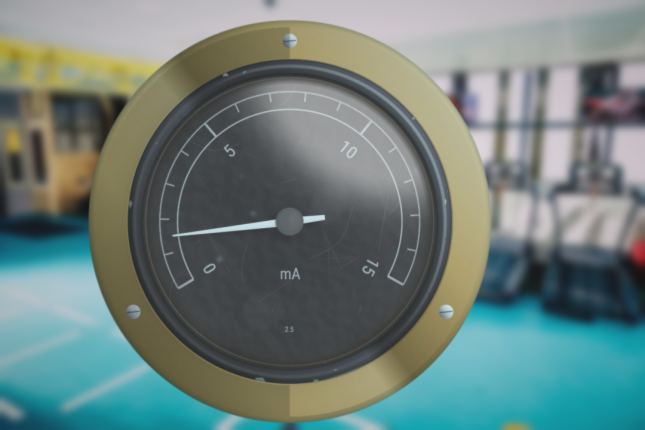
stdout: 1.5 mA
